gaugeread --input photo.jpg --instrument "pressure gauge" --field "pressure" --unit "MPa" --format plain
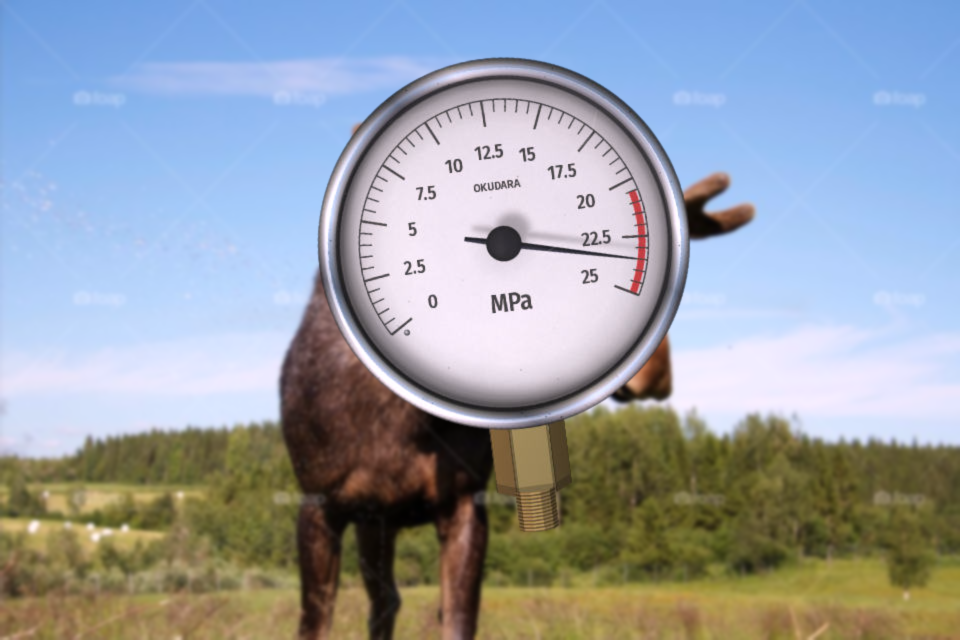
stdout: 23.5 MPa
